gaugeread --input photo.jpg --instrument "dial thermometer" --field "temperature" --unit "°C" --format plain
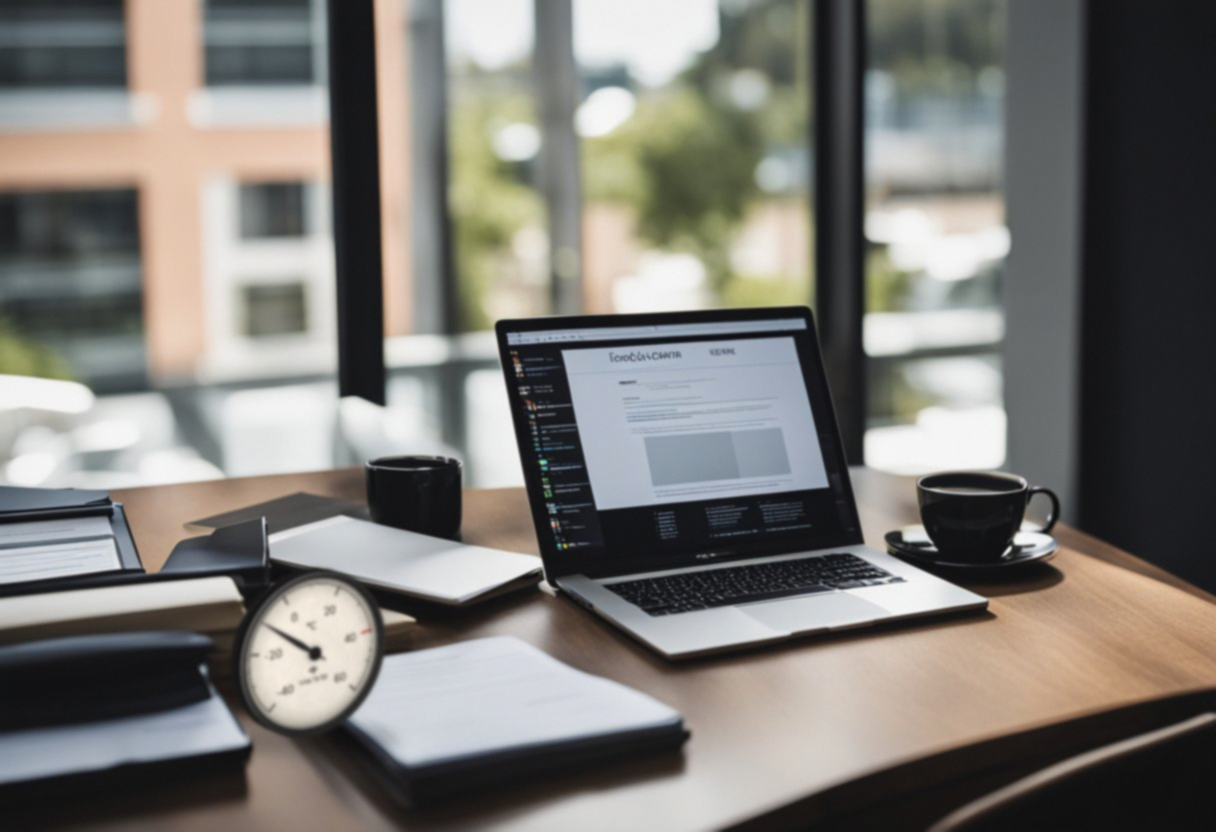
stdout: -10 °C
